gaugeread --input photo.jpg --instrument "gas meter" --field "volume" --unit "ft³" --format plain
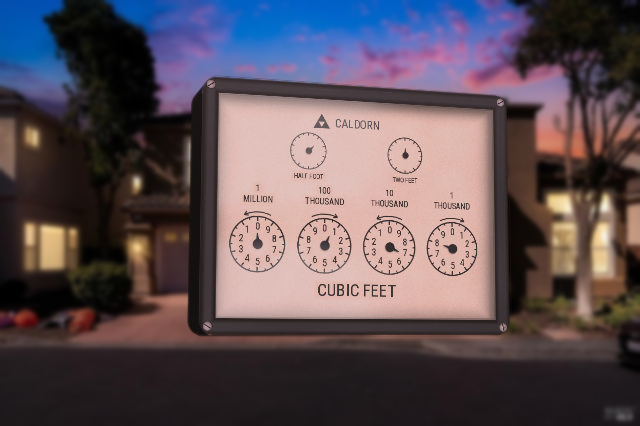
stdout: 6800 ft³
